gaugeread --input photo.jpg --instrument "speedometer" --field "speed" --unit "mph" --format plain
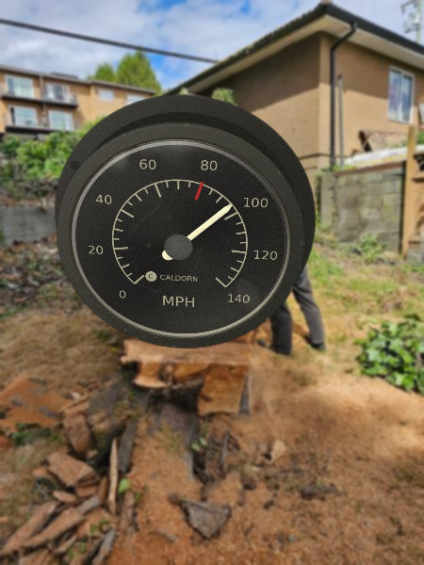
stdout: 95 mph
